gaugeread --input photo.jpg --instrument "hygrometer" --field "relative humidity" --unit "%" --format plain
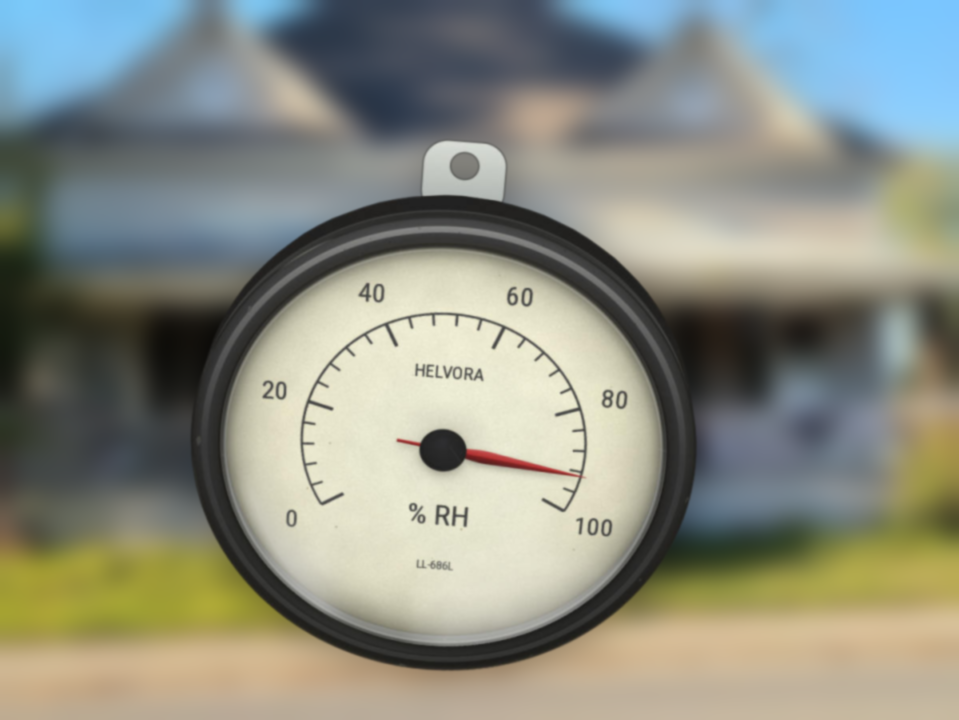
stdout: 92 %
